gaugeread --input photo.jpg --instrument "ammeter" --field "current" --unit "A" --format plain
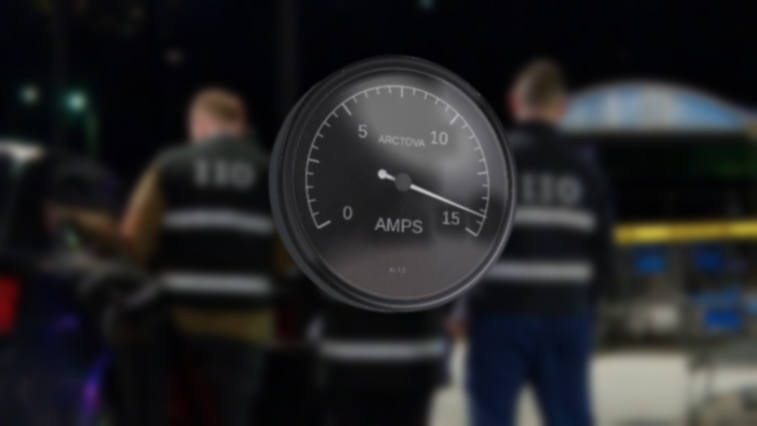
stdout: 14.25 A
